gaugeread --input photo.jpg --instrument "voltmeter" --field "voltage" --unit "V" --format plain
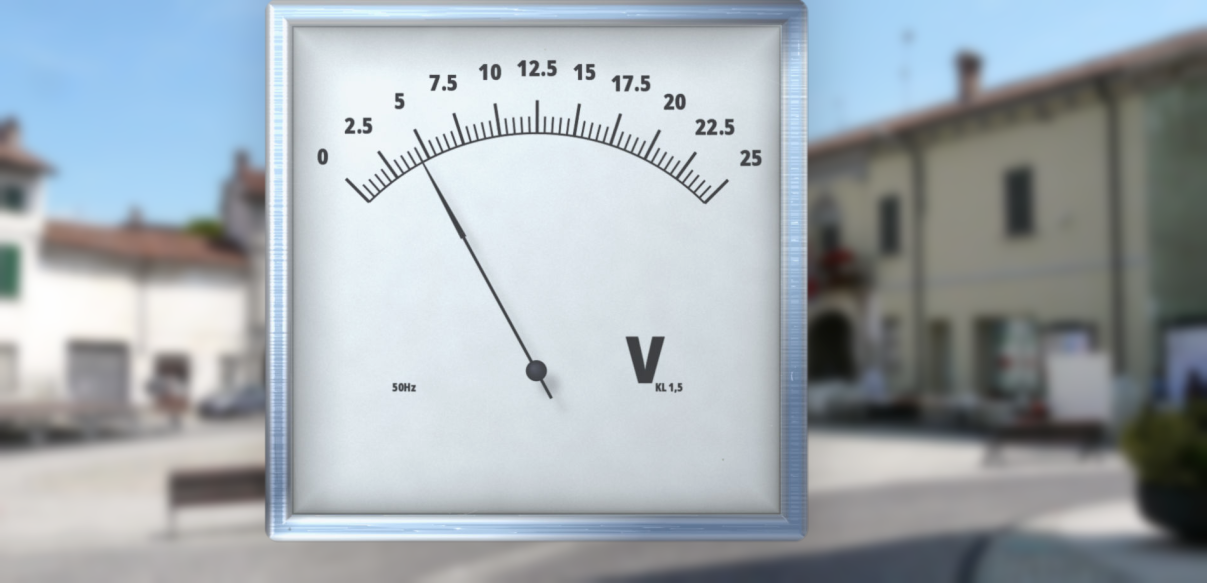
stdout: 4.5 V
